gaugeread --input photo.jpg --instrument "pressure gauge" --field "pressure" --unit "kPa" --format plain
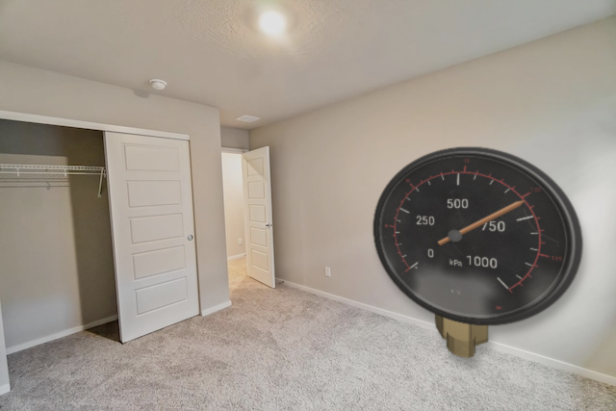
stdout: 700 kPa
